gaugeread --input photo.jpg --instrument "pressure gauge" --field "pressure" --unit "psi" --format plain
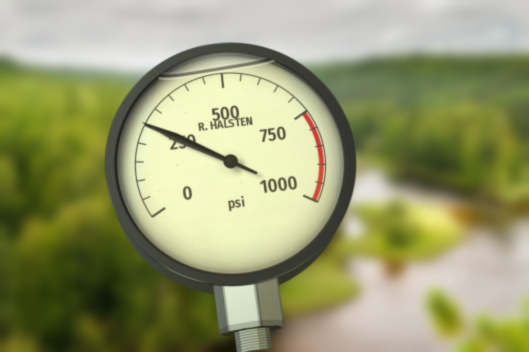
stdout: 250 psi
